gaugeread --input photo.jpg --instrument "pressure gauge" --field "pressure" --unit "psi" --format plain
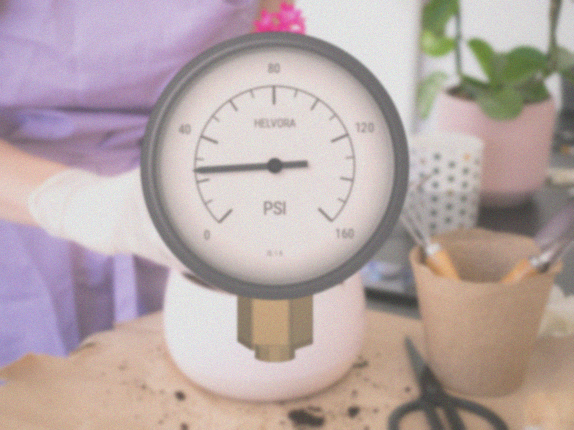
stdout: 25 psi
